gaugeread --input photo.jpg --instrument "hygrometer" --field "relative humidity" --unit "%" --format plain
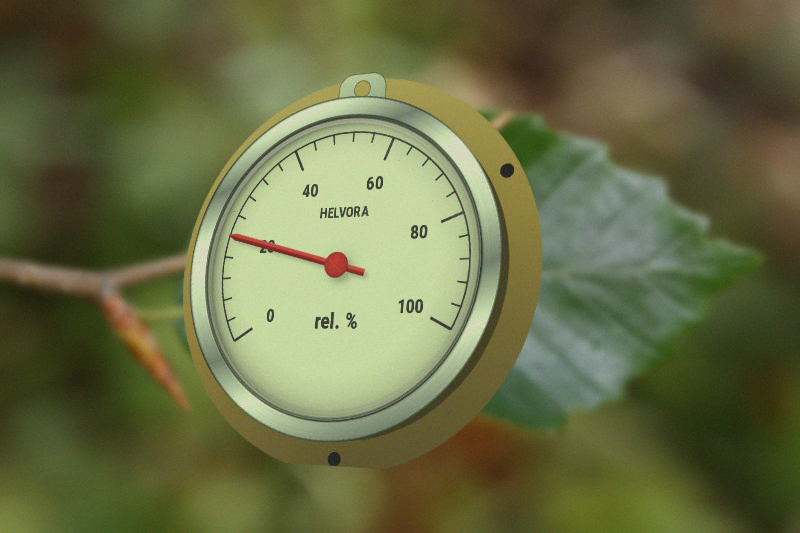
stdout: 20 %
